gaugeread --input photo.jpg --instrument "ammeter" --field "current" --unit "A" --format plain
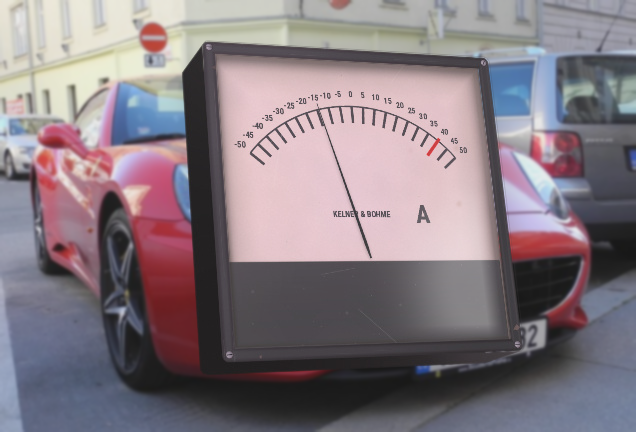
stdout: -15 A
